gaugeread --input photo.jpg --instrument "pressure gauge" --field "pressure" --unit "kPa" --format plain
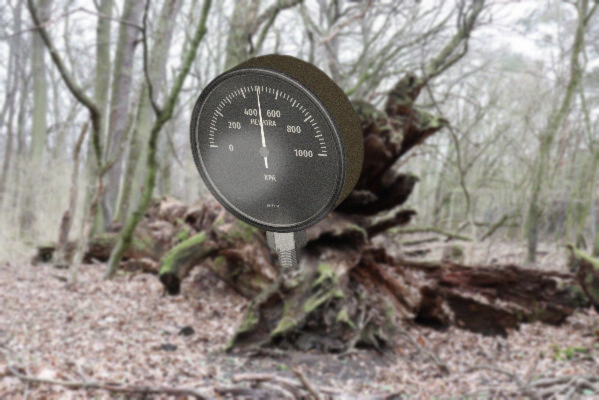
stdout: 500 kPa
